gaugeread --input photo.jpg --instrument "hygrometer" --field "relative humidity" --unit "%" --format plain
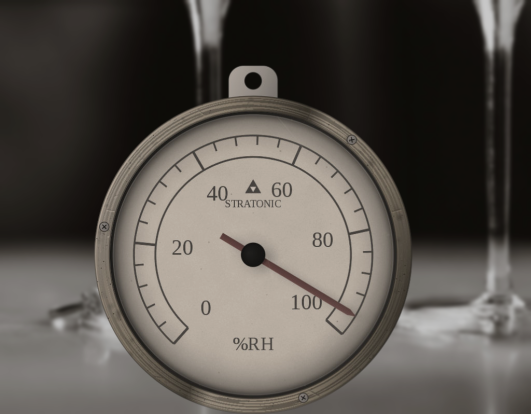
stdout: 96 %
